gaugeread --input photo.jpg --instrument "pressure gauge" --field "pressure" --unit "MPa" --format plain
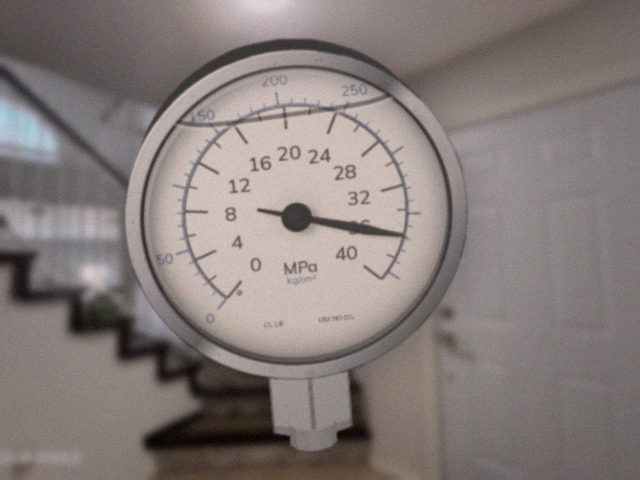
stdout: 36 MPa
